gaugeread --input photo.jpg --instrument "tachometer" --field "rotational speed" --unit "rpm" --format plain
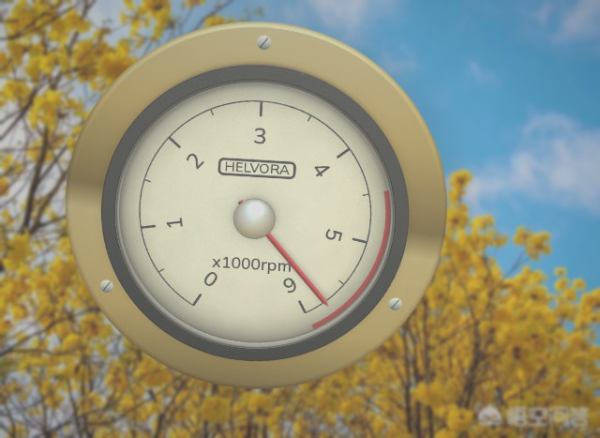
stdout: 5750 rpm
